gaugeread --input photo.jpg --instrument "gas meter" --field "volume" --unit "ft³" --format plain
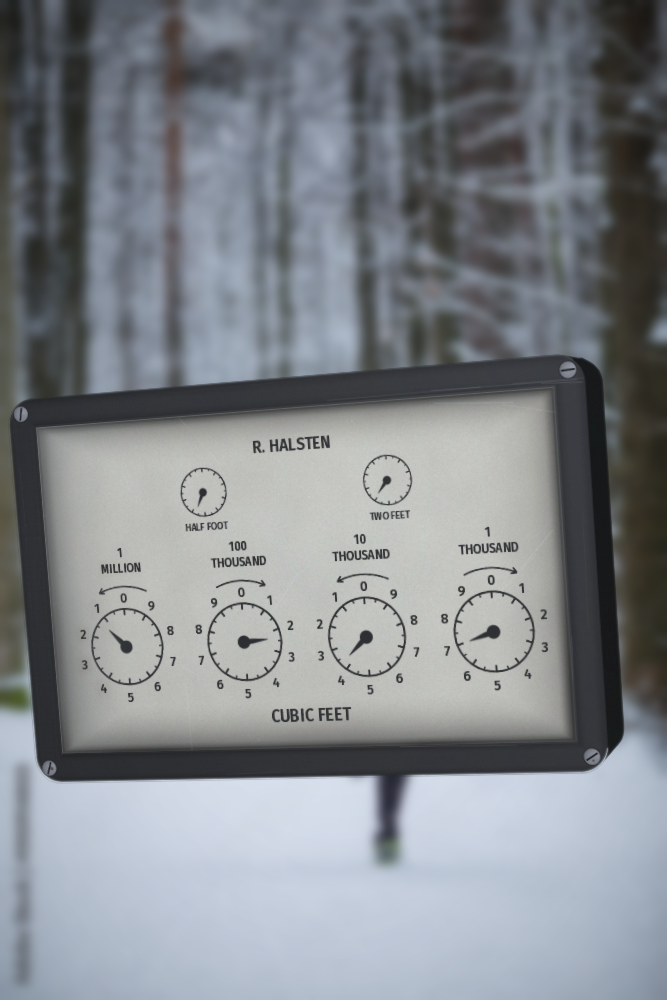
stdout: 123700 ft³
